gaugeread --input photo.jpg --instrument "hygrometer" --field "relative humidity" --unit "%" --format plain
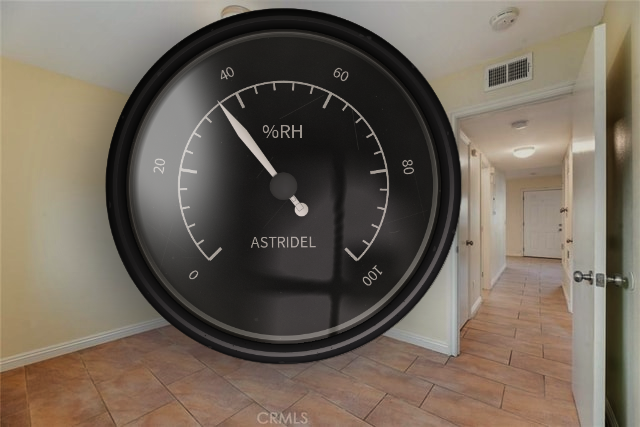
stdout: 36 %
